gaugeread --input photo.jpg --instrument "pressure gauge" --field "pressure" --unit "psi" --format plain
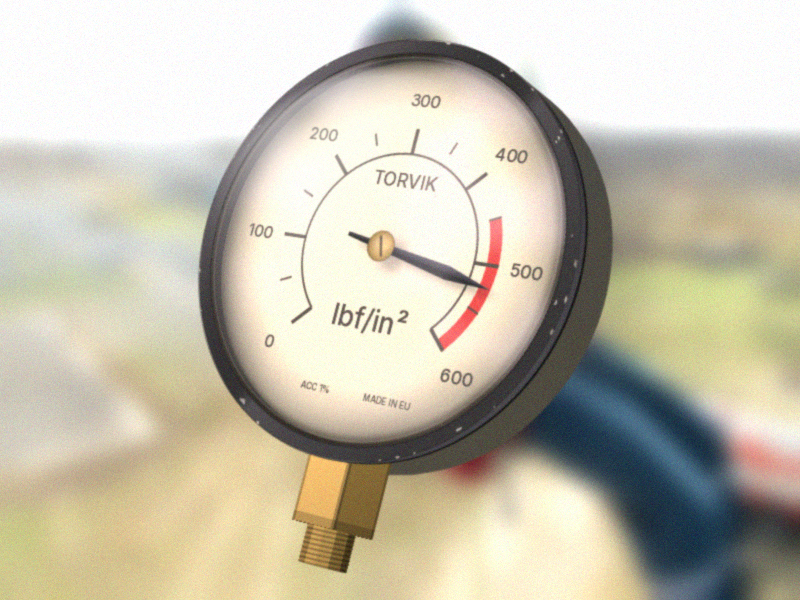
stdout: 525 psi
